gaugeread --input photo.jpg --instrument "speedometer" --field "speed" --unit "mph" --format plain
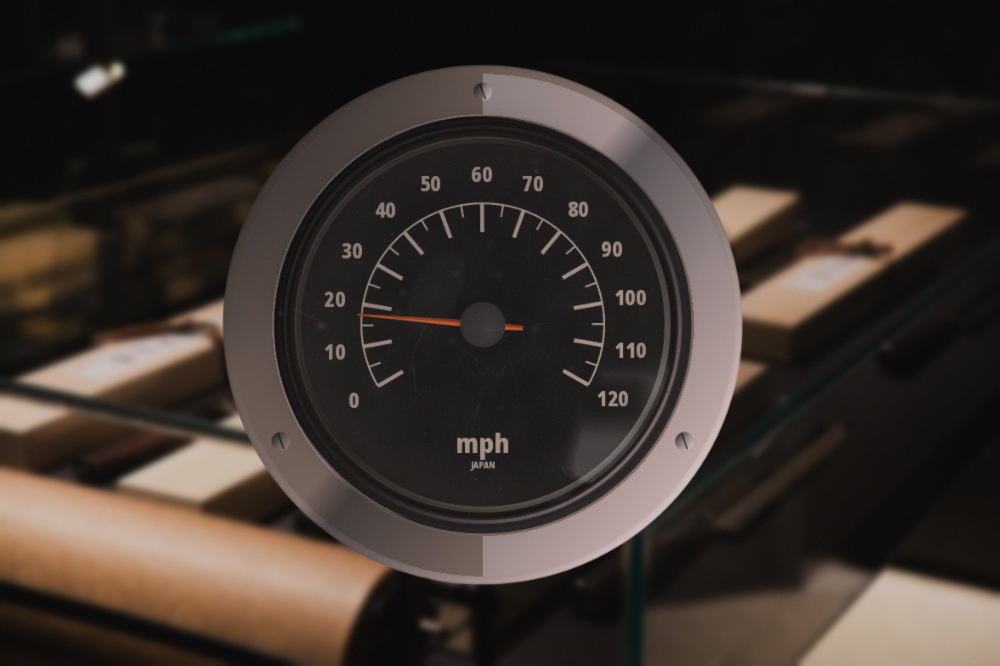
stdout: 17.5 mph
